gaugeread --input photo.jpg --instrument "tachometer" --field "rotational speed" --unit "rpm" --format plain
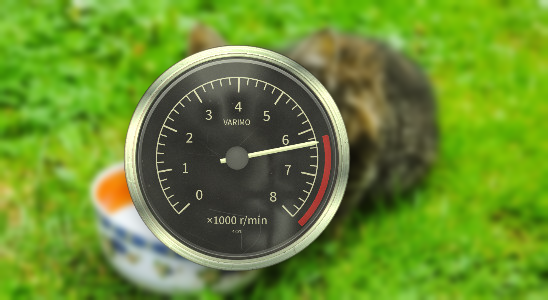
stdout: 6300 rpm
